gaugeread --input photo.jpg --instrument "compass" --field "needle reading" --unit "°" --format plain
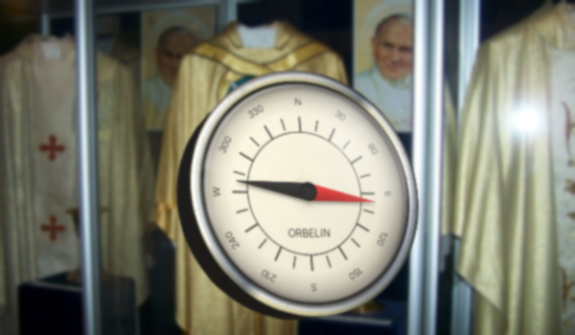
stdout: 97.5 °
